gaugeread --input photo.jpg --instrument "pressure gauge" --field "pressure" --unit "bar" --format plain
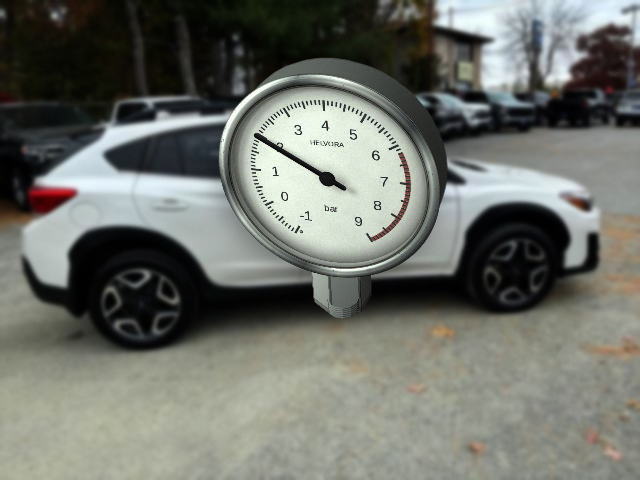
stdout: 2 bar
